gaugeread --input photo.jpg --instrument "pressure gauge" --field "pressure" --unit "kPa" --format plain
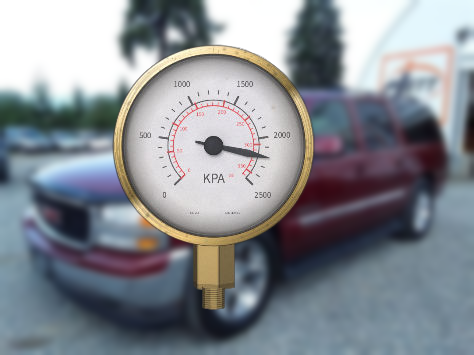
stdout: 2200 kPa
